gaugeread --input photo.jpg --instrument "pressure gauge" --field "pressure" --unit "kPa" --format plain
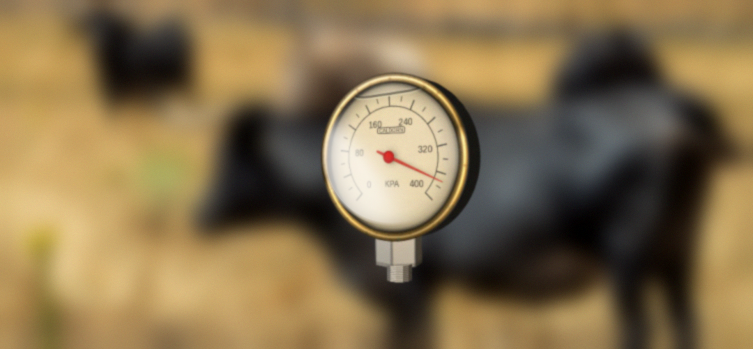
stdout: 370 kPa
